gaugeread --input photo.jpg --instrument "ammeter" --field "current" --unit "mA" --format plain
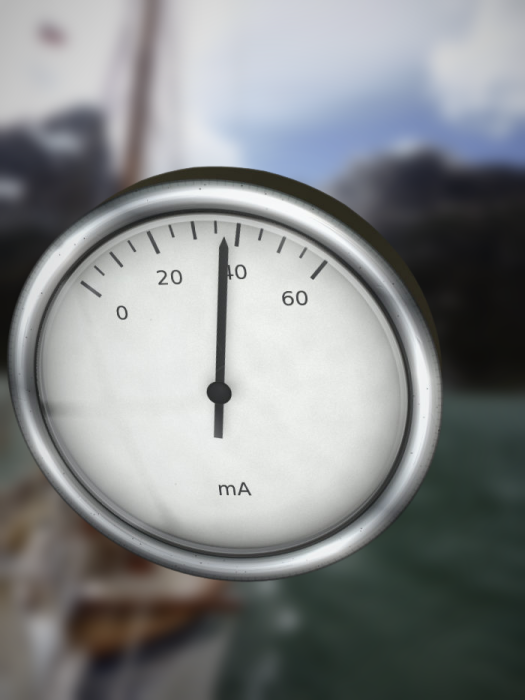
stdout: 37.5 mA
